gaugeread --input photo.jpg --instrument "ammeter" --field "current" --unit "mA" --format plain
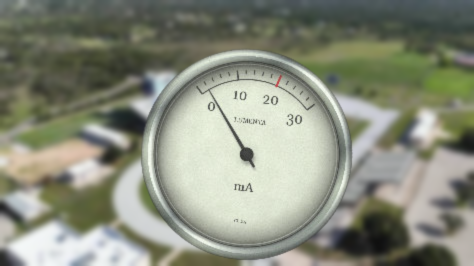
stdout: 2 mA
